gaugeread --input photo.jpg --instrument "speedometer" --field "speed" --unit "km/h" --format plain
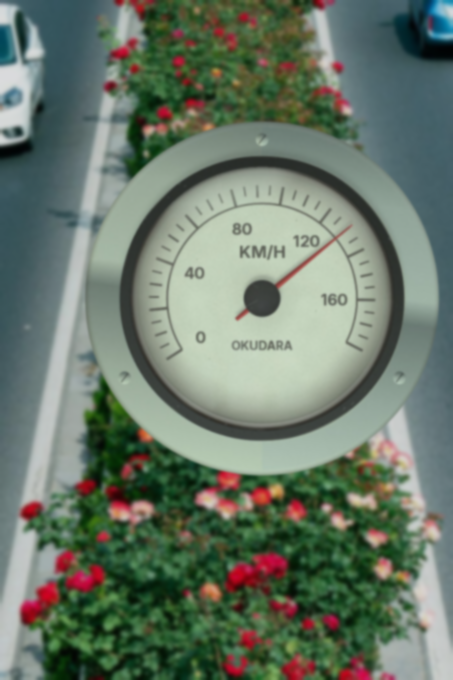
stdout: 130 km/h
